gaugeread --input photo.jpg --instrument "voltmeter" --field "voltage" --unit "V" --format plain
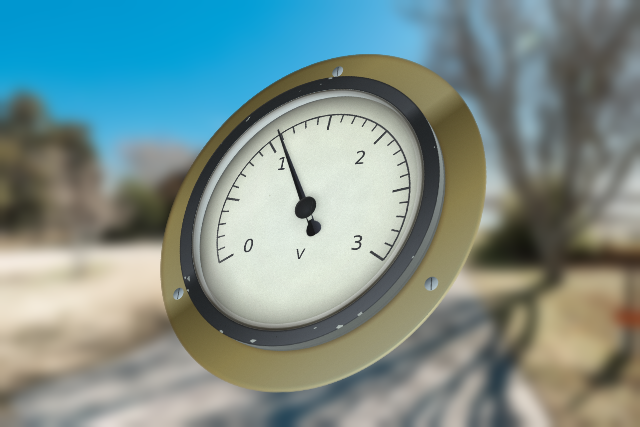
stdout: 1.1 V
